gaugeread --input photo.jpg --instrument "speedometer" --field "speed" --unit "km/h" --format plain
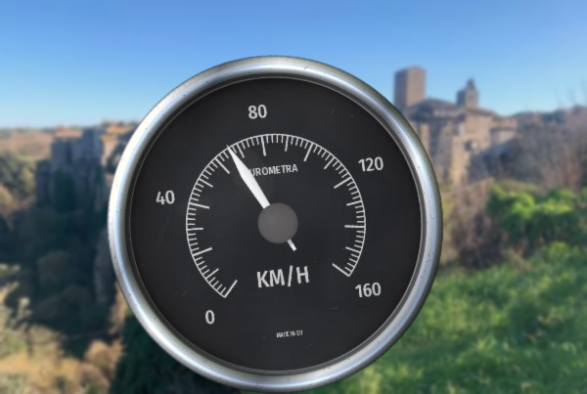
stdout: 66 km/h
